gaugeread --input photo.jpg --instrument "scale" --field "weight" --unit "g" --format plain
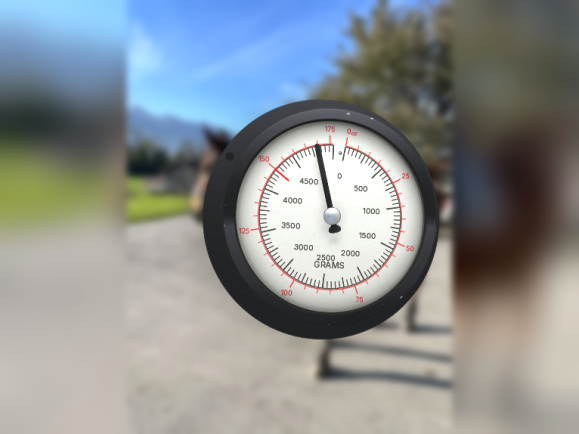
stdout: 4800 g
